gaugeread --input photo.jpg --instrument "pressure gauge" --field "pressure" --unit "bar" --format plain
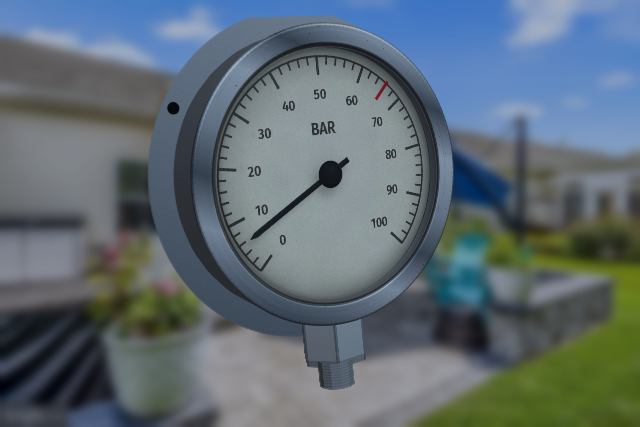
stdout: 6 bar
